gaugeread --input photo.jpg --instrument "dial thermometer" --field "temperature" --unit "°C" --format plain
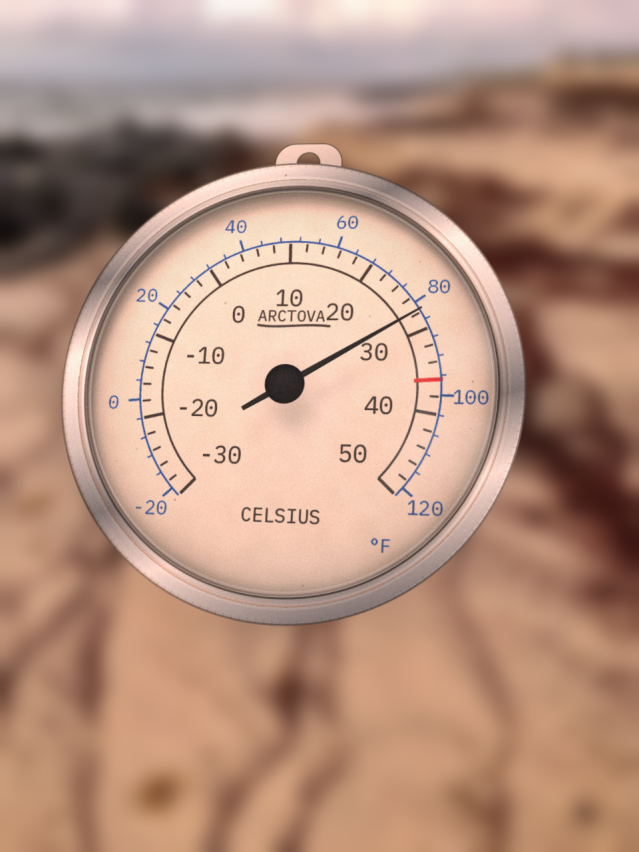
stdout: 28 °C
